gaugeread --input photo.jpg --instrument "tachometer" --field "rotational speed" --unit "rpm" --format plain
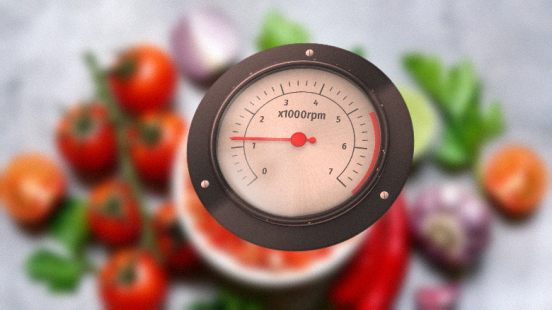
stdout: 1200 rpm
